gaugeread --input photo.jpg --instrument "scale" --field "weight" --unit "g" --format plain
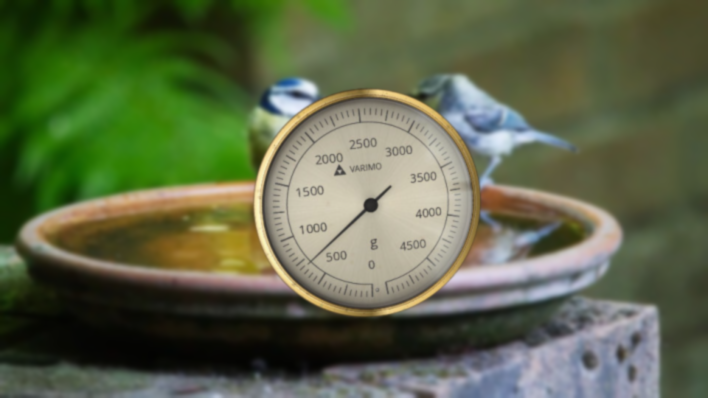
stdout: 700 g
